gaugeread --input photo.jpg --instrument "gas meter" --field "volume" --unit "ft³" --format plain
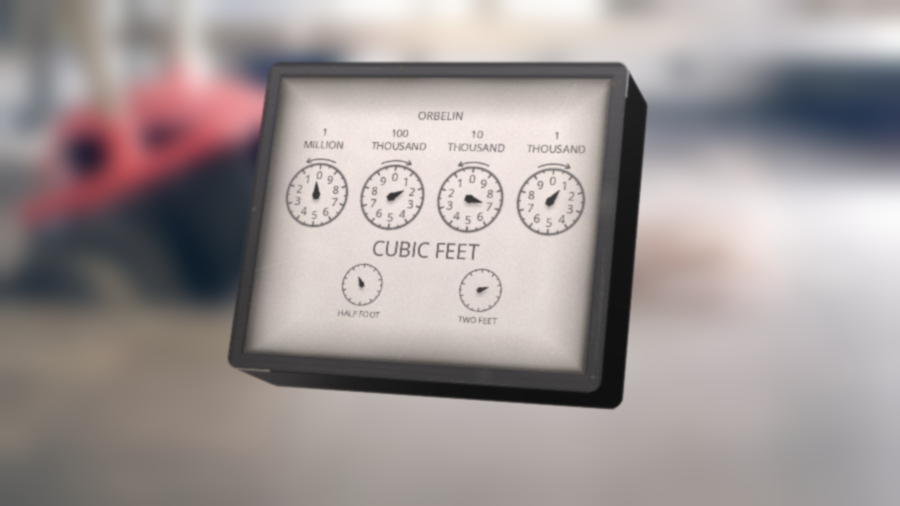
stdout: 17100 ft³
